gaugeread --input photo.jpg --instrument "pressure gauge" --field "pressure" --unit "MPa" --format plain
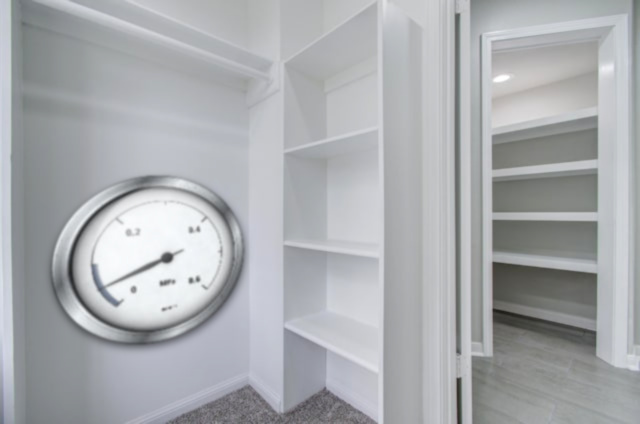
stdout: 0.05 MPa
